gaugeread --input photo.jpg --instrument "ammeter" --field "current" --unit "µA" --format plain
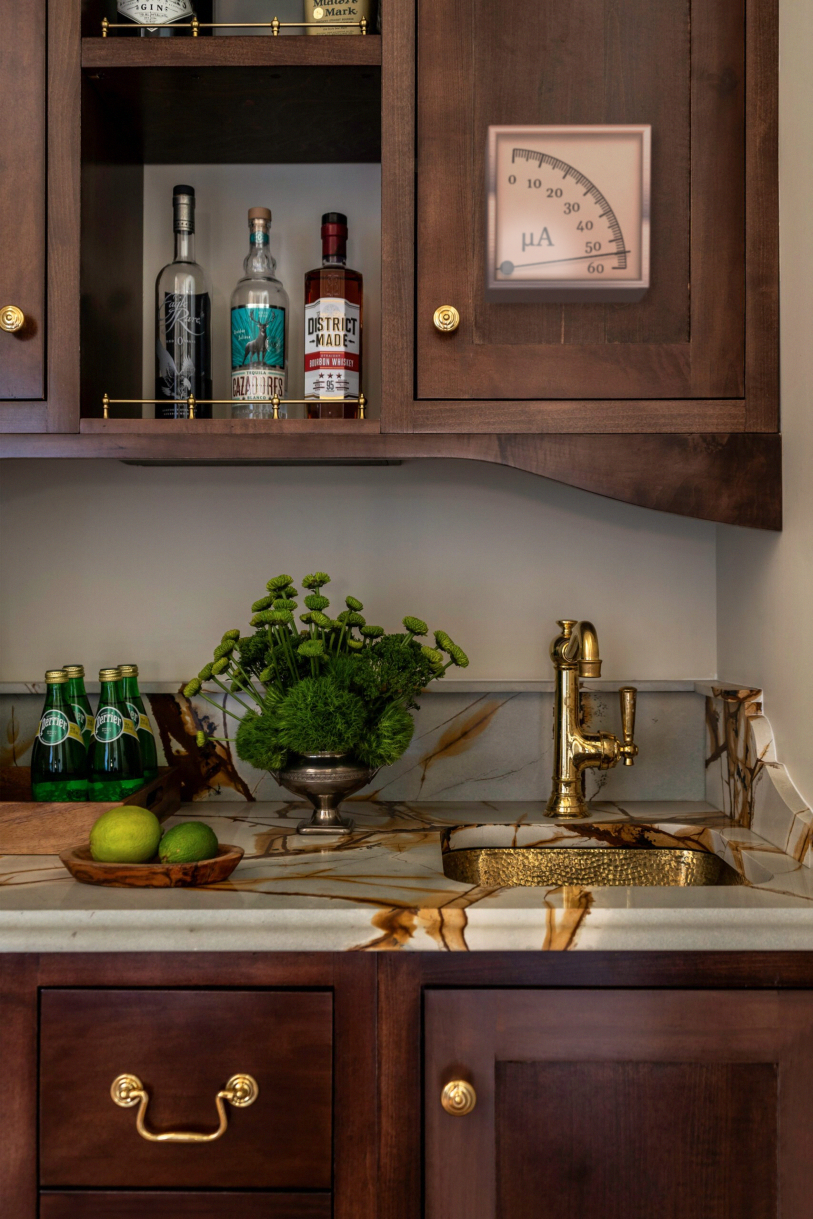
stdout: 55 µA
